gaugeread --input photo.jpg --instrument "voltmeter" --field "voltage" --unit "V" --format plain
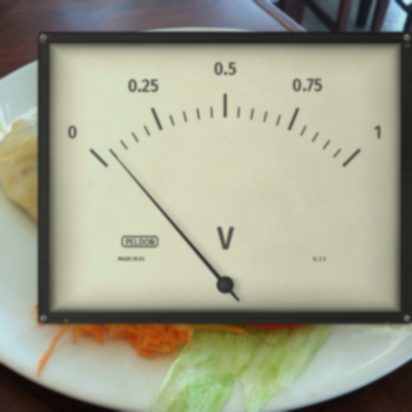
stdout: 0.05 V
